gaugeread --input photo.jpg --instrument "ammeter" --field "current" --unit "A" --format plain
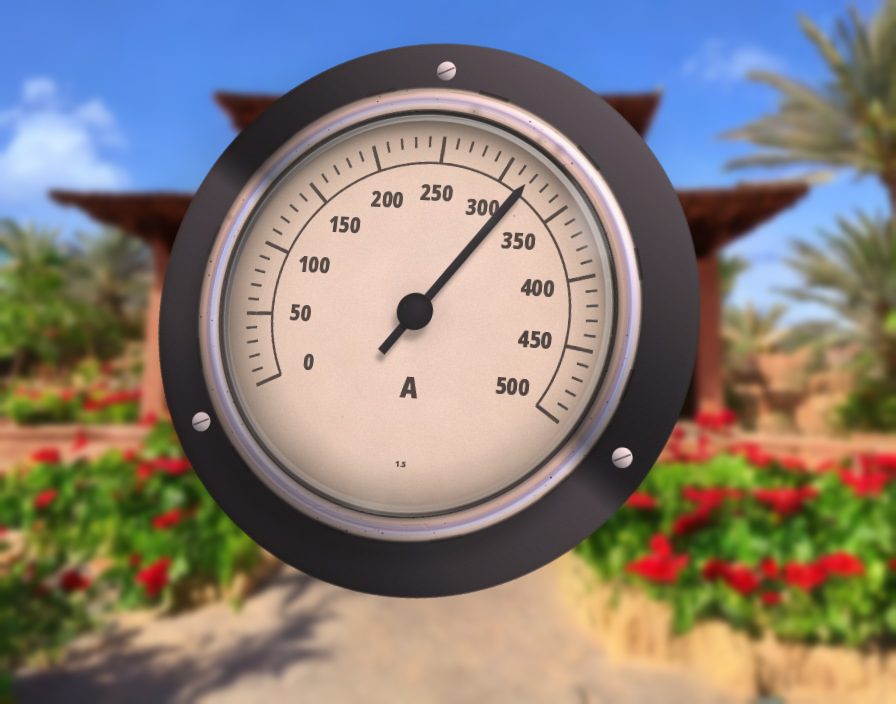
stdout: 320 A
